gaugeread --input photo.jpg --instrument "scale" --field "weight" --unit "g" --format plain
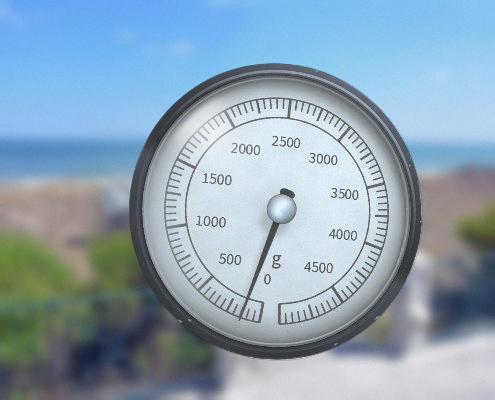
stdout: 150 g
